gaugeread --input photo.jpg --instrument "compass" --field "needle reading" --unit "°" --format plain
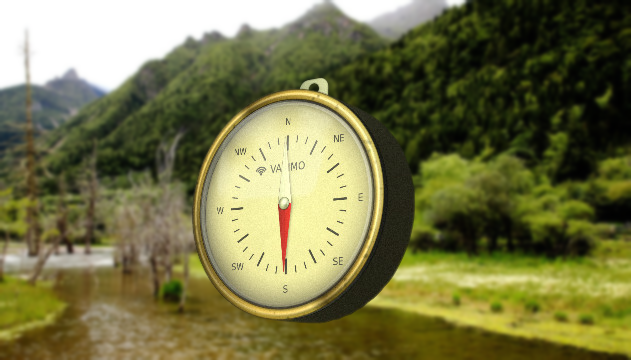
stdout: 180 °
